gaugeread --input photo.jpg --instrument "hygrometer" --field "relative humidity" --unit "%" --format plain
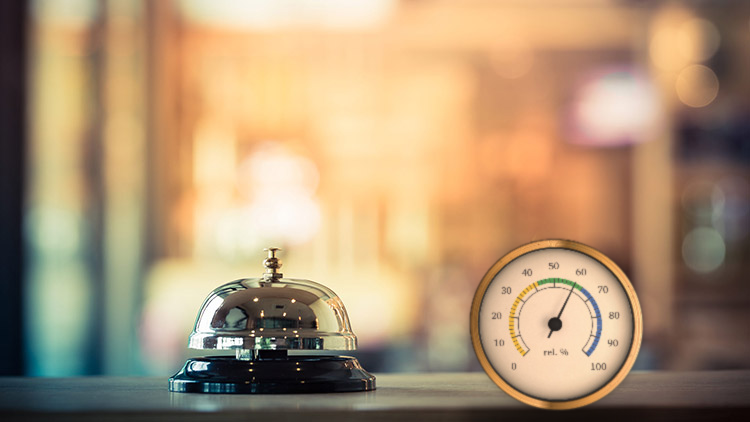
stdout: 60 %
